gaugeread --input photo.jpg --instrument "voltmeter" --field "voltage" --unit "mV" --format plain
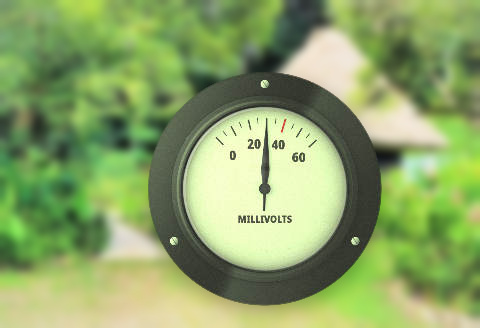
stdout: 30 mV
